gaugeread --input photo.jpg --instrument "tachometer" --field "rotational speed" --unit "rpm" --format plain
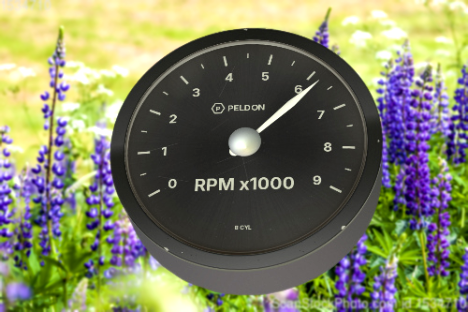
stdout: 6250 rpm
